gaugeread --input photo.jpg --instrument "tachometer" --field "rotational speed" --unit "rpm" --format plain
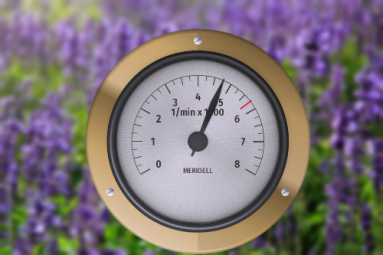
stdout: 4750 rpm
